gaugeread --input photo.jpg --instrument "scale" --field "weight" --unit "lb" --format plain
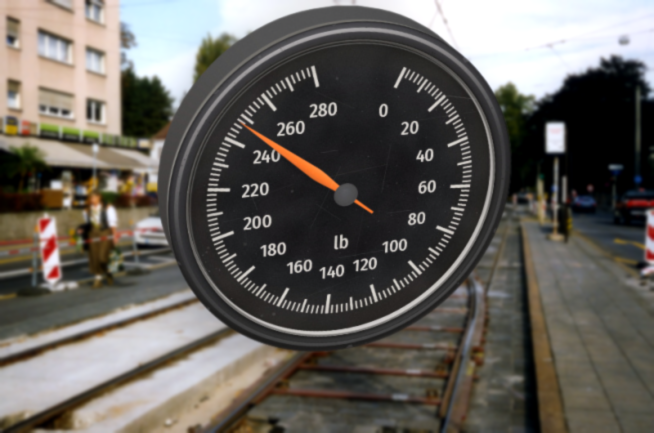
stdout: 248 lb
